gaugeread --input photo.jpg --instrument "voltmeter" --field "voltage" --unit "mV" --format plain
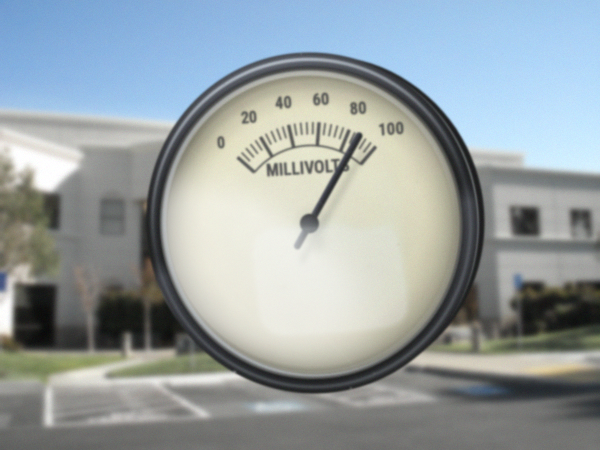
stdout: 88 mV
